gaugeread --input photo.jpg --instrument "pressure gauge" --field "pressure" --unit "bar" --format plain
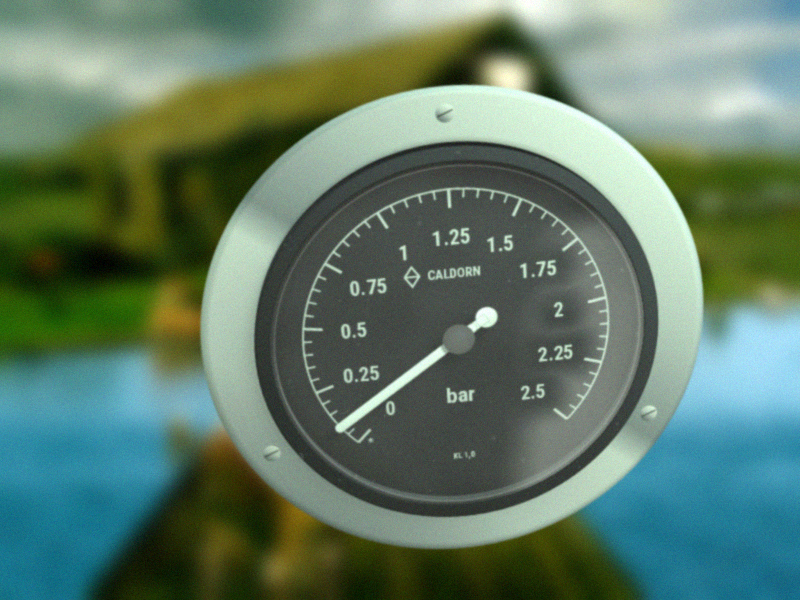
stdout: 0.1 bar
